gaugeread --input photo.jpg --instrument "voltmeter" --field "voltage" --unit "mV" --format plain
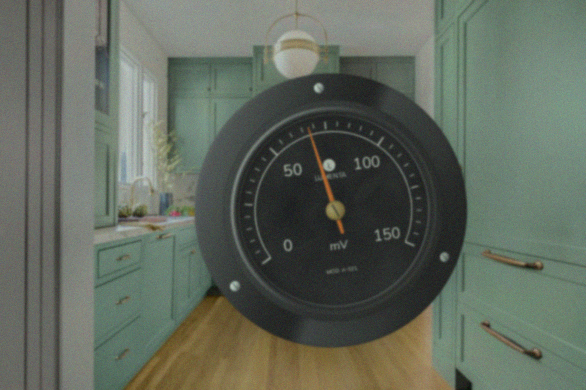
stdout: 67.5 mV
